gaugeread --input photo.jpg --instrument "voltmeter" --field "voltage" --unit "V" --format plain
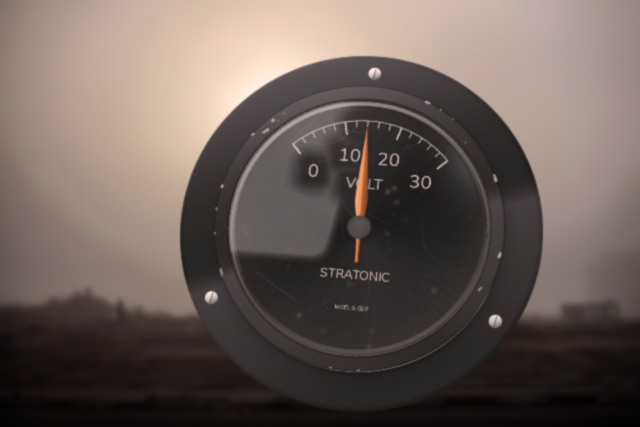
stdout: 14 V
